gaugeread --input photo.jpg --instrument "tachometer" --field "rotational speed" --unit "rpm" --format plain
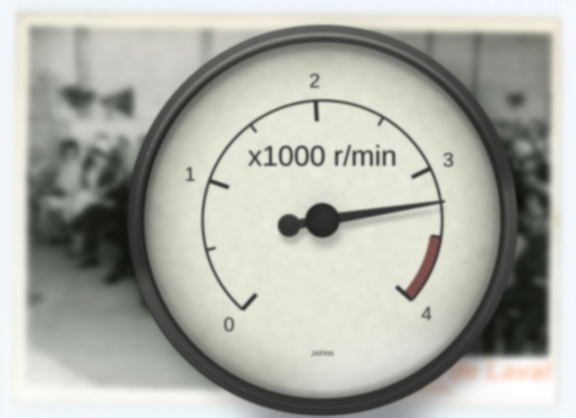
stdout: 3250 rpm
